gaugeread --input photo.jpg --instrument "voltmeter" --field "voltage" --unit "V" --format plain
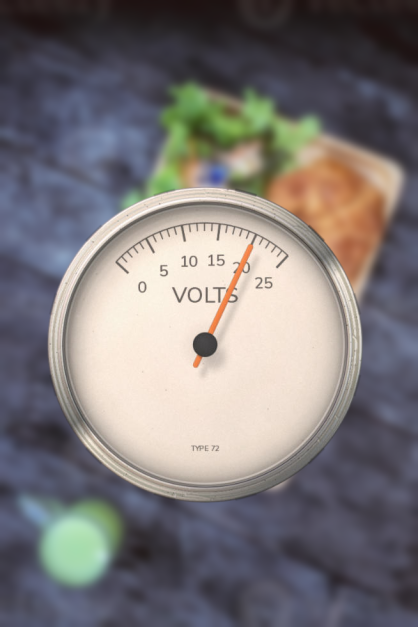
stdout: 20 V
